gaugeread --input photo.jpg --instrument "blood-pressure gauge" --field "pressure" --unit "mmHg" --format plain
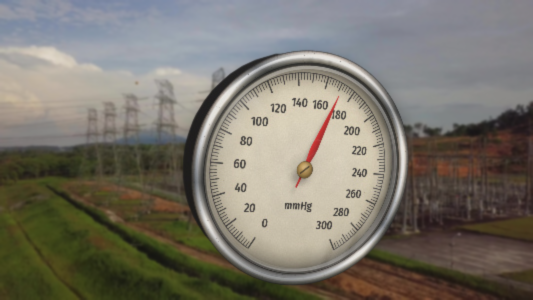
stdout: 170 mmHg
